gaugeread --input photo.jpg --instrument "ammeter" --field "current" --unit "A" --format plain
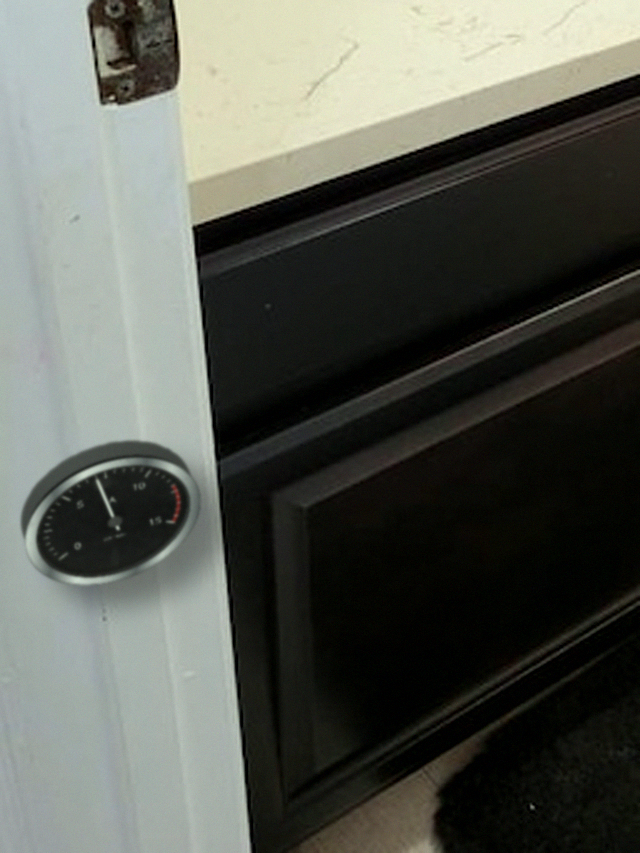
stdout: 7 A
